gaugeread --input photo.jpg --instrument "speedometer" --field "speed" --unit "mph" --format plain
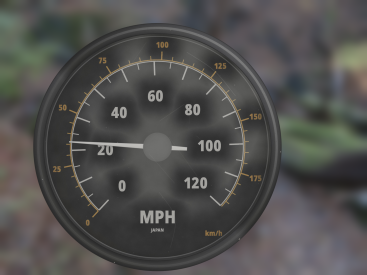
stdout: 22.5 mph
